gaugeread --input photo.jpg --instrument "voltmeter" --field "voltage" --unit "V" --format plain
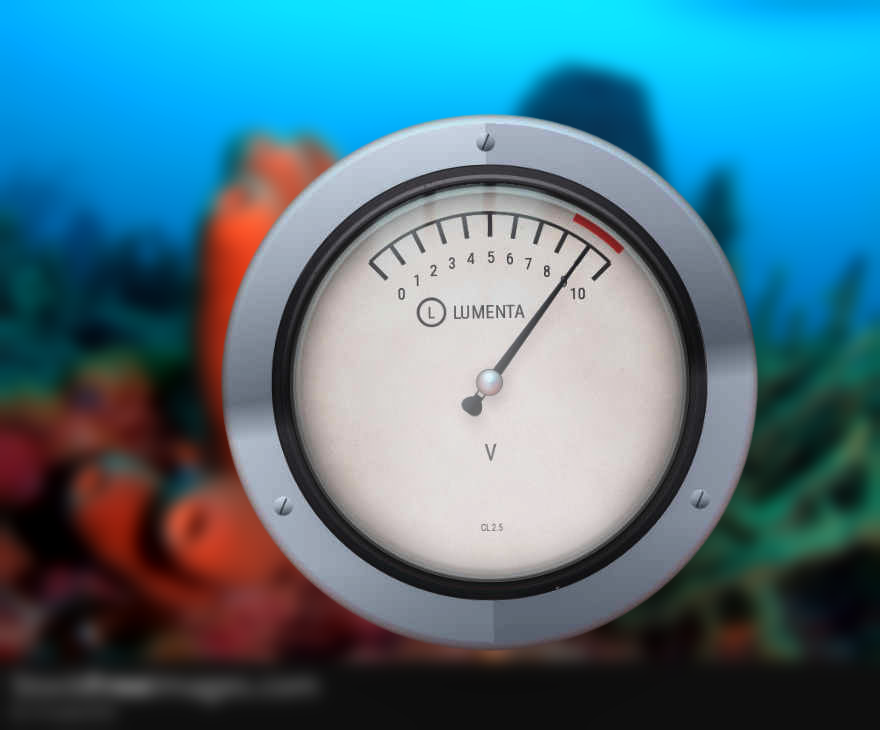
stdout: 9 V
